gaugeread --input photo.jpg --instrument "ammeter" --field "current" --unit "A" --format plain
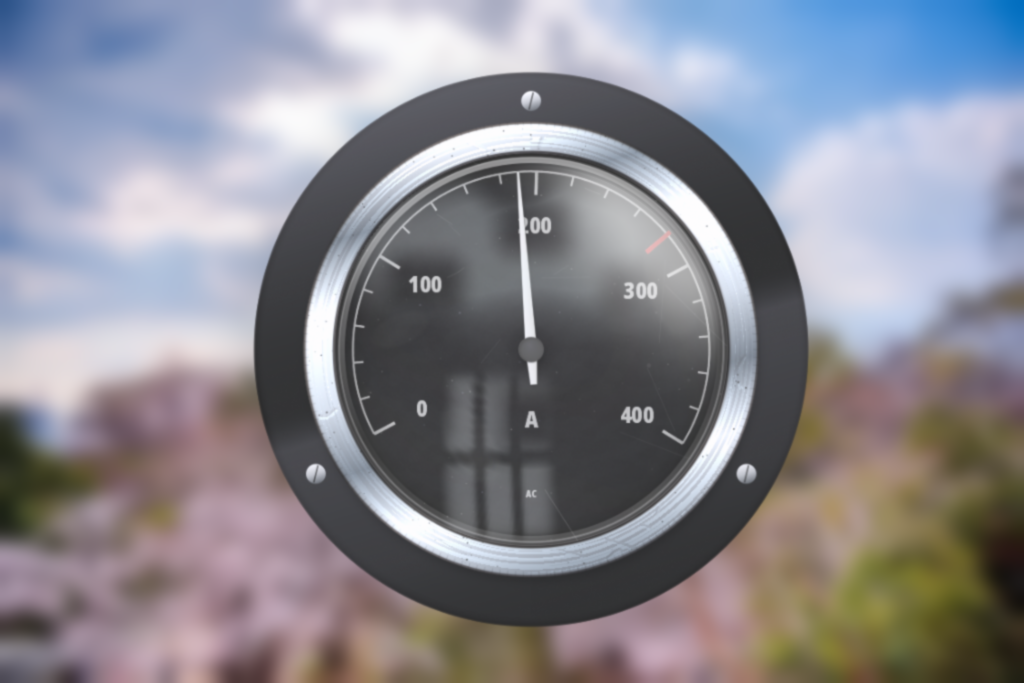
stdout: 190 A
